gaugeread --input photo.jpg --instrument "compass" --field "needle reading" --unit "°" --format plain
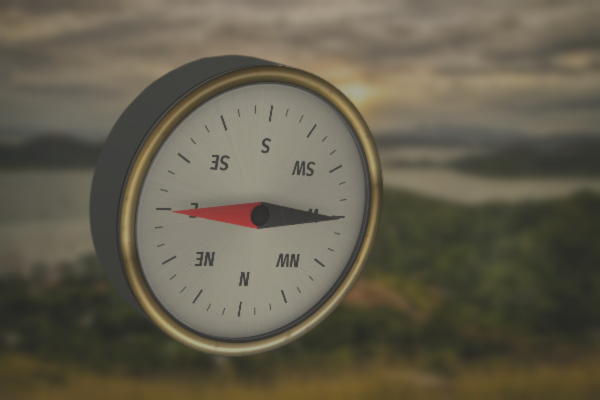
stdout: 90 °
